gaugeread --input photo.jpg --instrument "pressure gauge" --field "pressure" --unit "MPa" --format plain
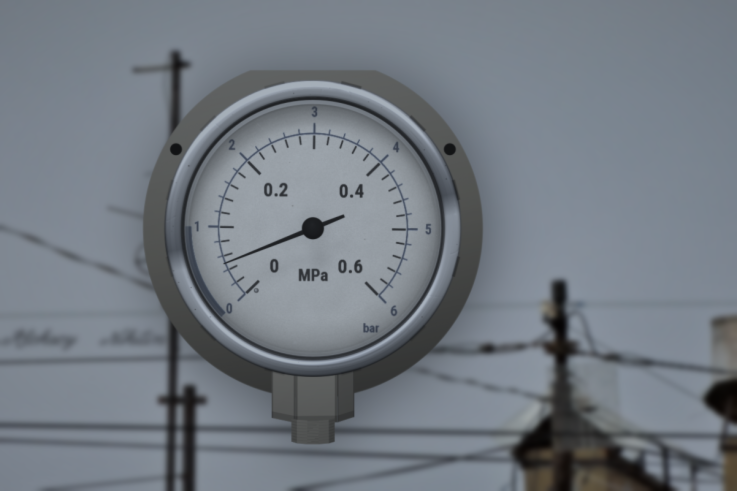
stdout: 0.05 MPa
